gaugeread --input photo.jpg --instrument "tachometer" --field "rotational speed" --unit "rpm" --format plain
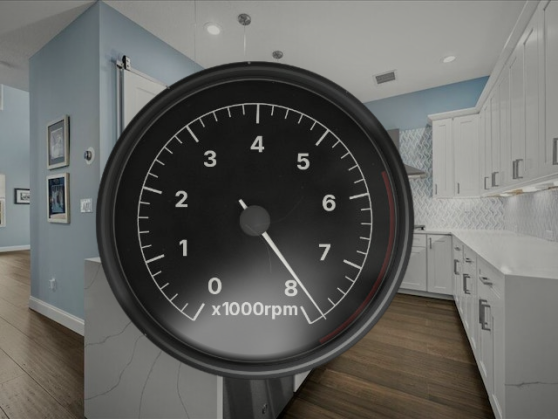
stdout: 7800 rpm
